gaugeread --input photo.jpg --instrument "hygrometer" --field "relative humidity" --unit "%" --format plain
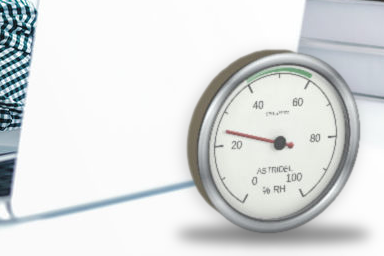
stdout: 25 %
